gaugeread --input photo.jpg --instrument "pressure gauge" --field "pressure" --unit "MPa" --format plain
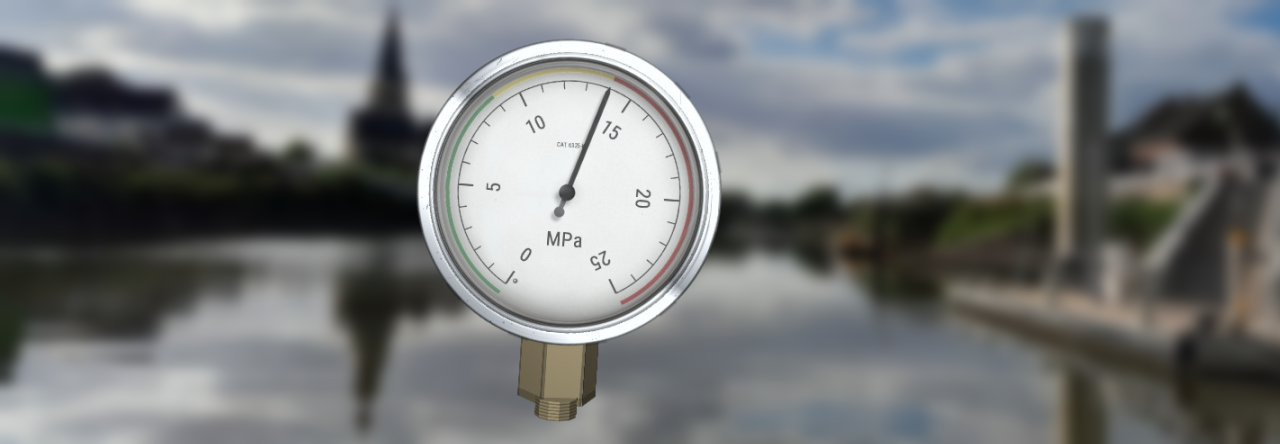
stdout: 14 MPa
